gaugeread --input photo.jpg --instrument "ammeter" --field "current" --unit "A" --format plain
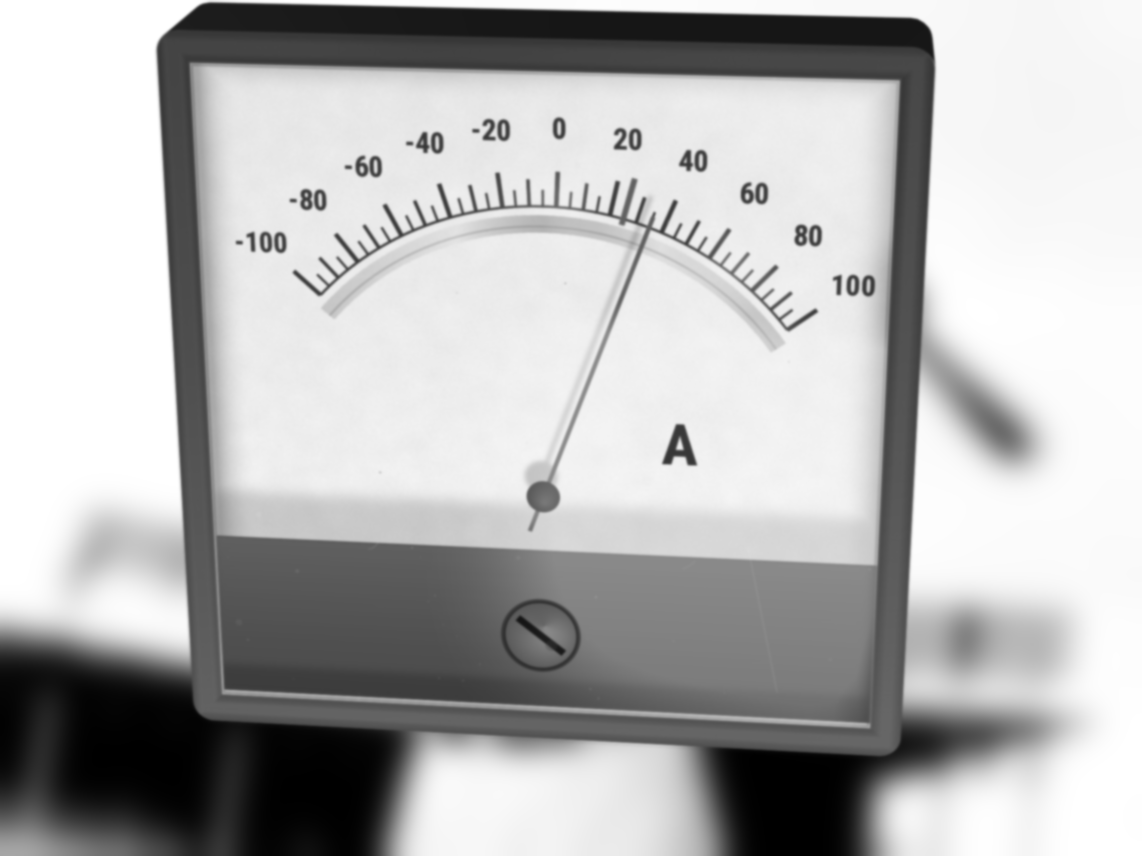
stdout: 35 A
